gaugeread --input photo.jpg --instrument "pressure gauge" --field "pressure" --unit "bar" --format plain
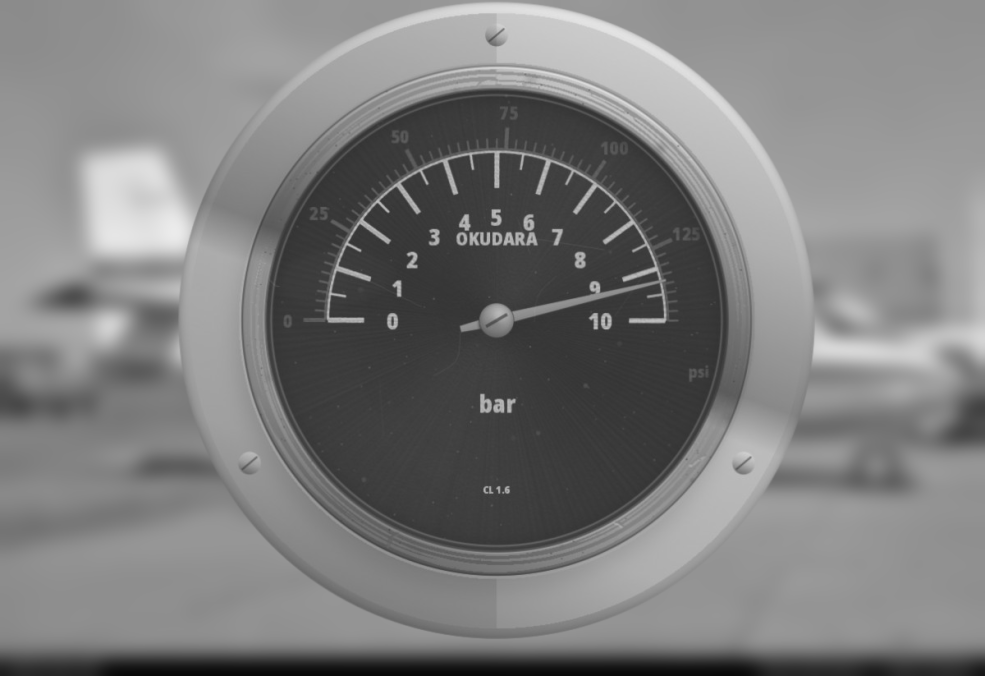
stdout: 9.25 bar
